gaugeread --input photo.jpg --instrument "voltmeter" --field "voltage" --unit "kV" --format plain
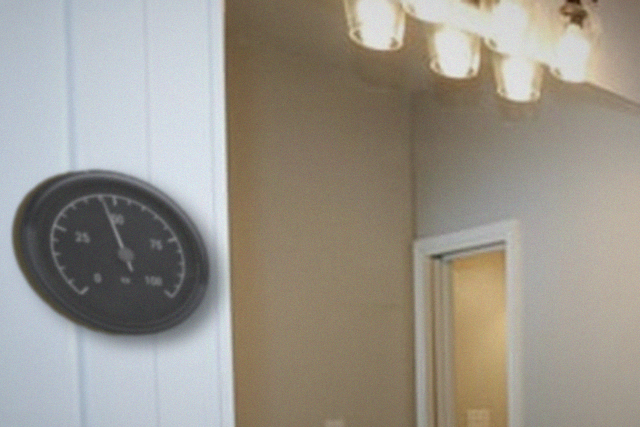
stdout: 45 kV
